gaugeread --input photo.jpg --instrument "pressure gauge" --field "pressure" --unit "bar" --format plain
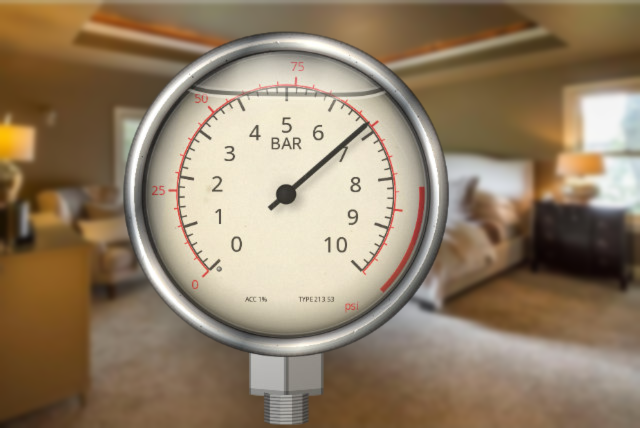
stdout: 6.8 bar
